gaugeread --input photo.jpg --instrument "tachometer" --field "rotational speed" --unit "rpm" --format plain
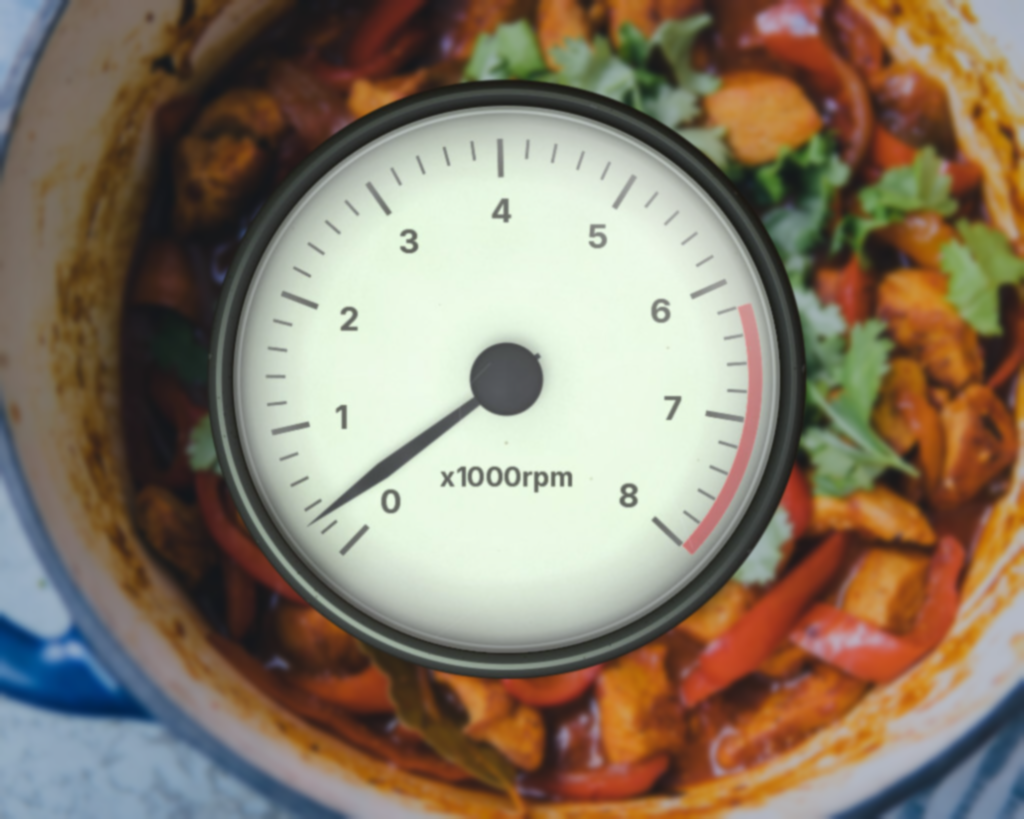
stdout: 300 rpm
